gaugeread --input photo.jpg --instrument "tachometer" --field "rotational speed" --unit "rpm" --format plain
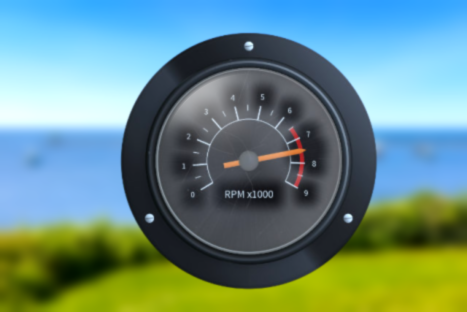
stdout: 7500 rpm
